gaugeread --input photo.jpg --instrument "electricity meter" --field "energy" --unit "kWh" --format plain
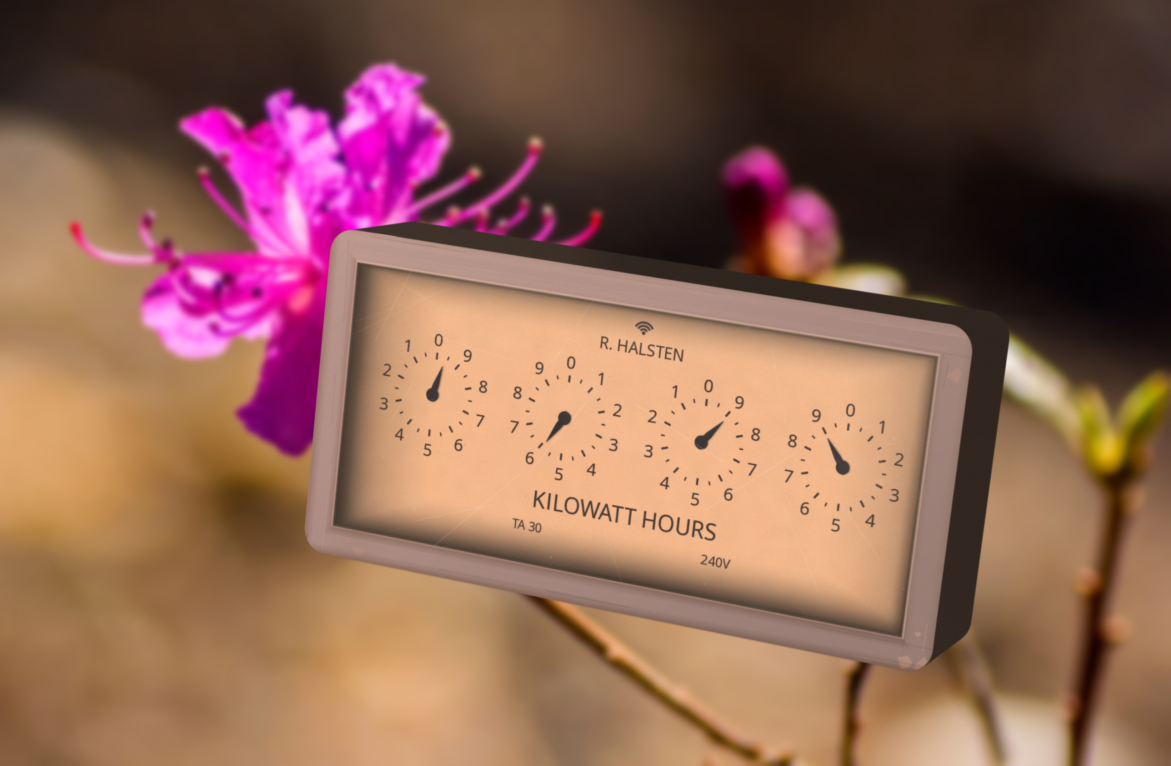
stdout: 9589 kWh
